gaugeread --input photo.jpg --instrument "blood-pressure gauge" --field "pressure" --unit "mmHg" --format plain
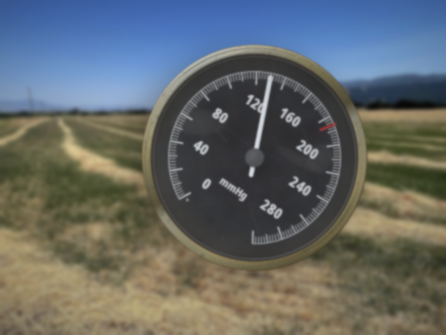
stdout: 130 mmHg
